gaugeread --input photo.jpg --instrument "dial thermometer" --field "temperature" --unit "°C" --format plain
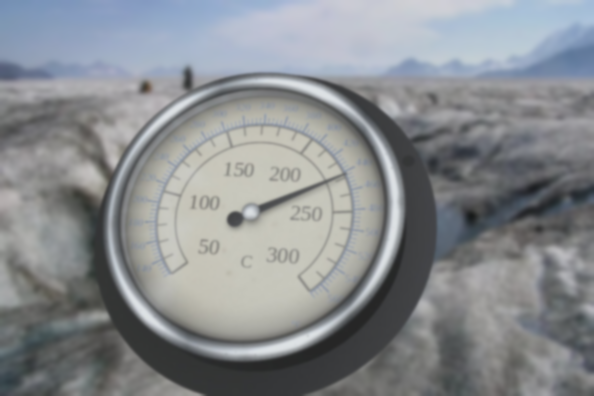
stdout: 230 °C
